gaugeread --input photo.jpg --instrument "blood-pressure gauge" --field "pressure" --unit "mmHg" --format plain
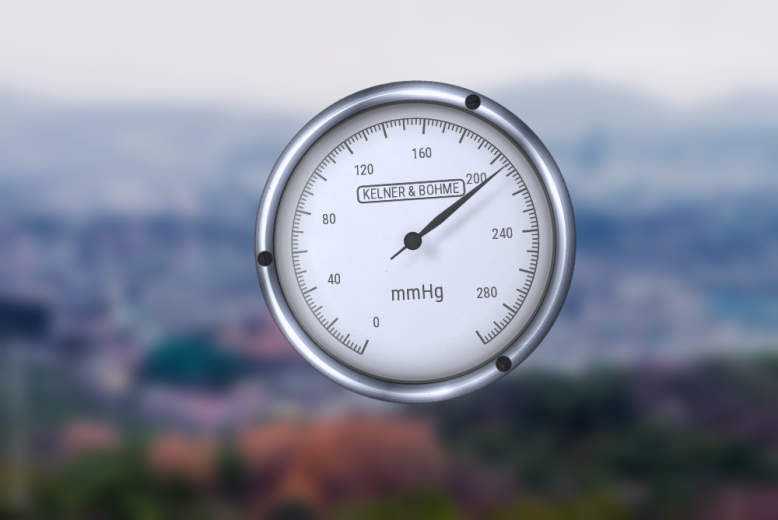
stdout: 206 mmHg
